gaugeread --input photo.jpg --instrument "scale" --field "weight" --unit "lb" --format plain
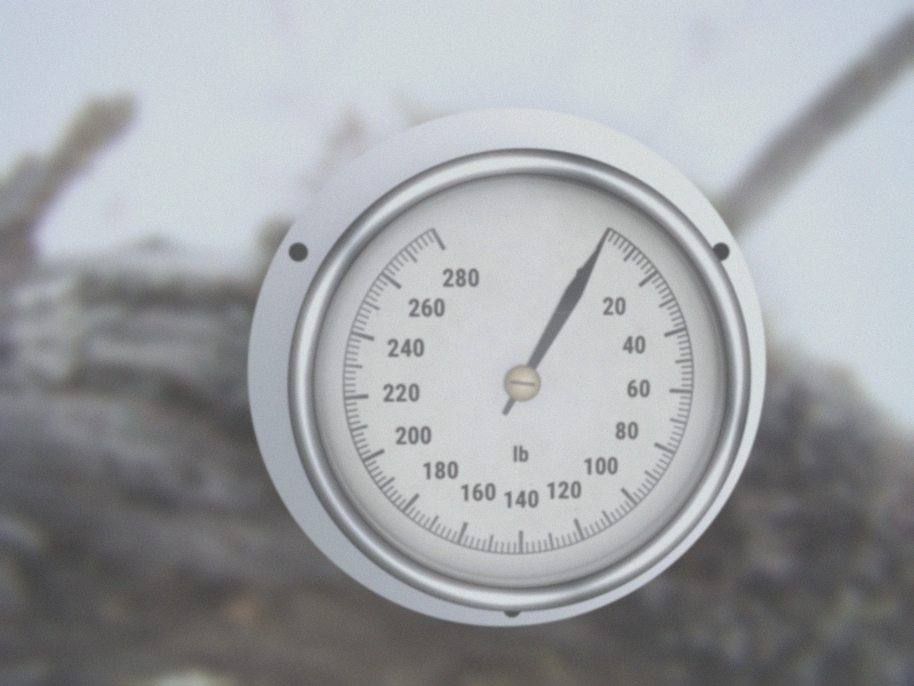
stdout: 0 lb
